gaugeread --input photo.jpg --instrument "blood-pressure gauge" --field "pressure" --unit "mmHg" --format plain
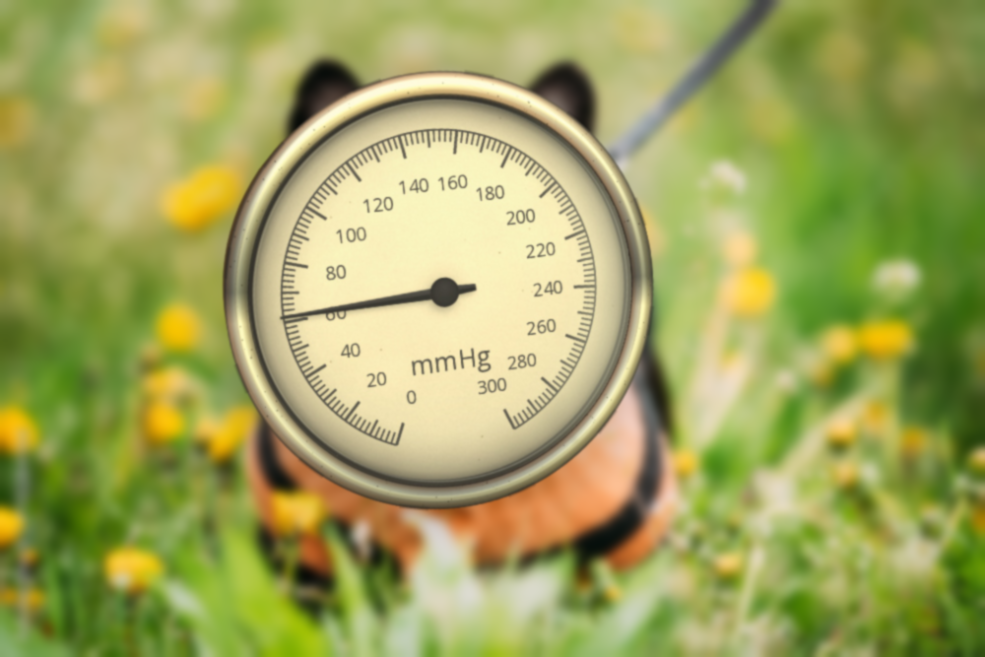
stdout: 62 mmHg
